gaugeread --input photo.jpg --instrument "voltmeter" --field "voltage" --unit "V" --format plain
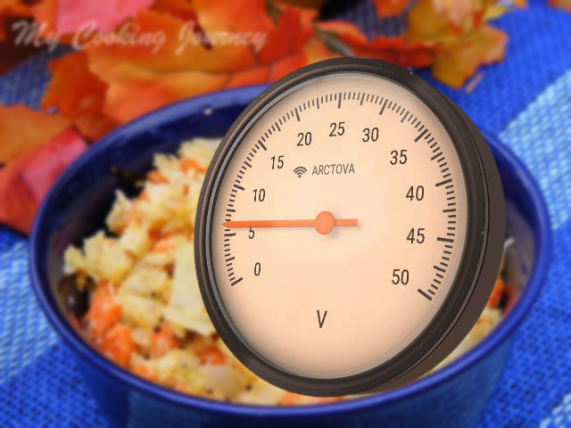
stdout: 6 V
